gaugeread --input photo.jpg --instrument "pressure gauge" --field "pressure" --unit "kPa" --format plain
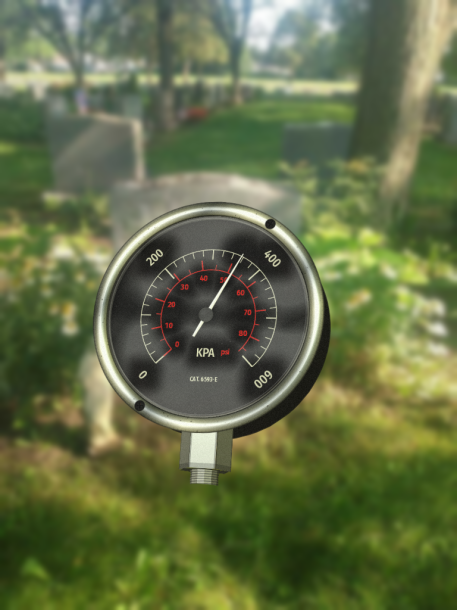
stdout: 360 kPa
